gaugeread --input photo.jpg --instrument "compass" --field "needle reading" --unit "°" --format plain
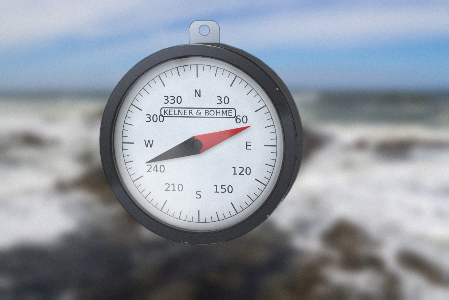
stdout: 70 °
